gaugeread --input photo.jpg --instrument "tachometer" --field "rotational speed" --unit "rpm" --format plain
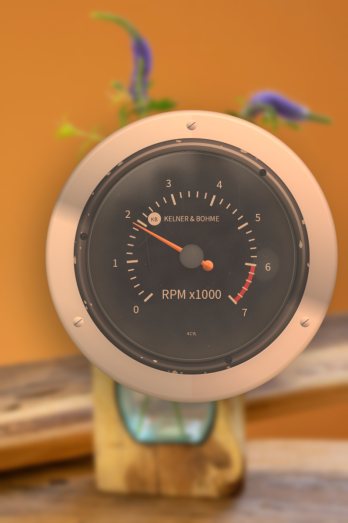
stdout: 1900 rpm
